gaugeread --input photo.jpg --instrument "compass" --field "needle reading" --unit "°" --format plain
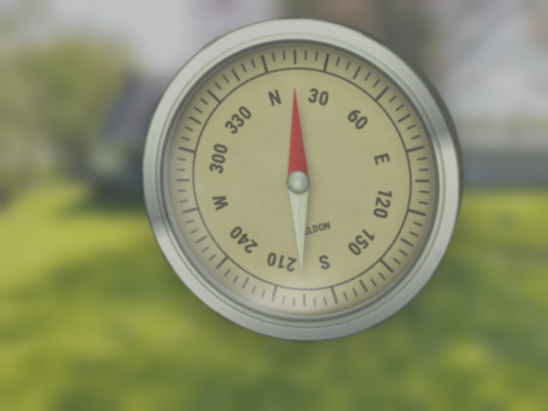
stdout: 15 °
